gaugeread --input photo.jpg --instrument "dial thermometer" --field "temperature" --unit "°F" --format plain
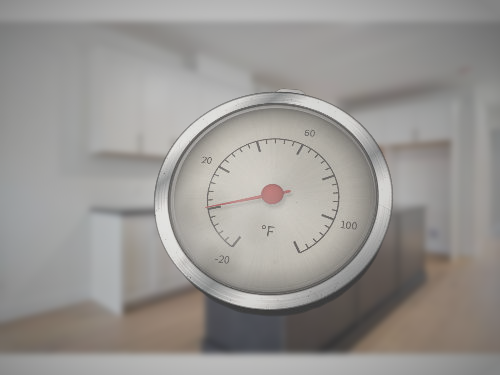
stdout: 0 °F
